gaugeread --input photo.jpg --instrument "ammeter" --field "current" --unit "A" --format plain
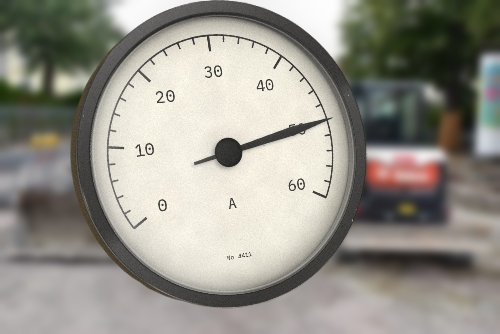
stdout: 50 A
